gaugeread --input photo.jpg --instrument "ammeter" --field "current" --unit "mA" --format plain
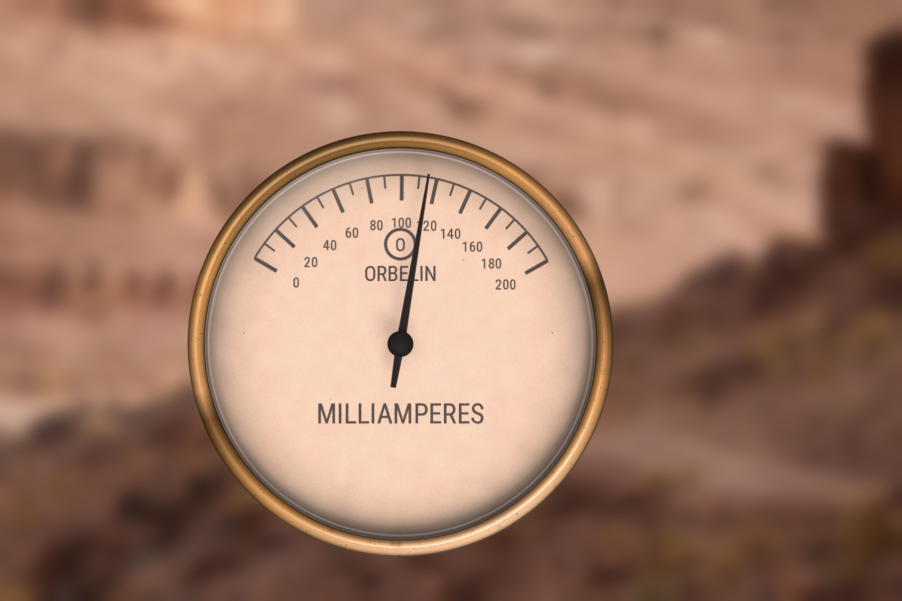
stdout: 115 mA
